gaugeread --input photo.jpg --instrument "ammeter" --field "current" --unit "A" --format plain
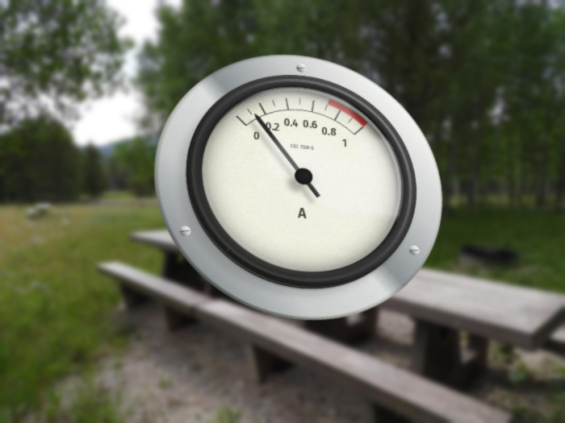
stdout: 0.1 A
